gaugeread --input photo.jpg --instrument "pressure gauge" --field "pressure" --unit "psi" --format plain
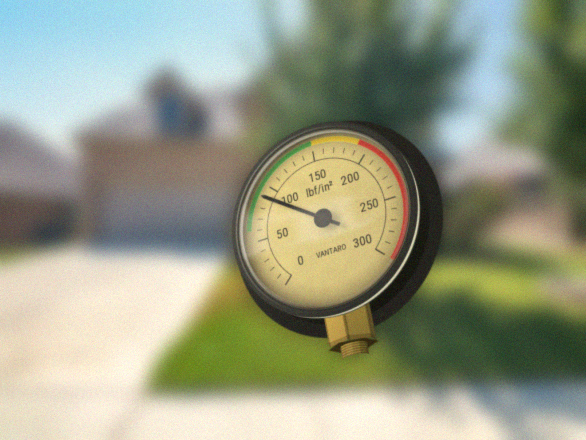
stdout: 90 psi
